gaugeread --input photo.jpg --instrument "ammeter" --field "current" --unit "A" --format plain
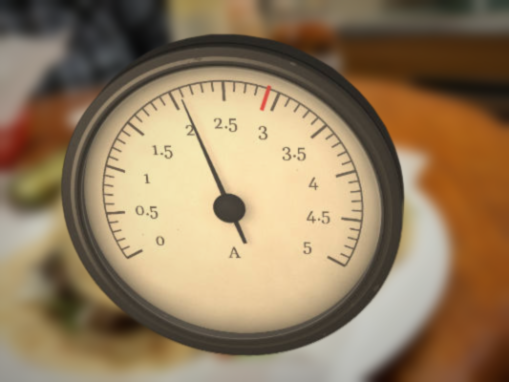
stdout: 2.1 A
